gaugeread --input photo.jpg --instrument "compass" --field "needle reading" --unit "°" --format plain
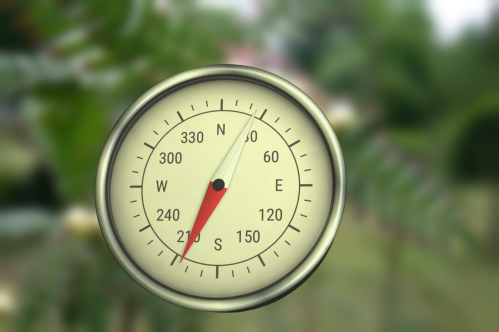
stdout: 205 °
